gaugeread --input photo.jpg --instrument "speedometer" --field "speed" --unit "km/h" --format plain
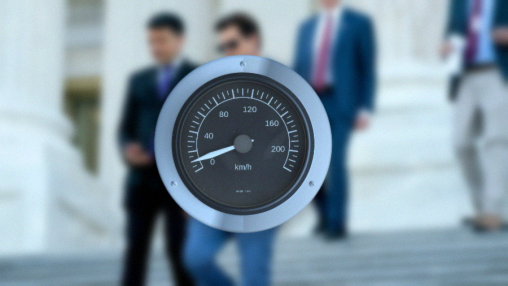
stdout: 10 km/h
